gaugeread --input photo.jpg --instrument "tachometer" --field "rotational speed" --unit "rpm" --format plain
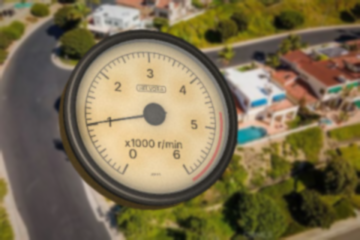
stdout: 1000 rpm
